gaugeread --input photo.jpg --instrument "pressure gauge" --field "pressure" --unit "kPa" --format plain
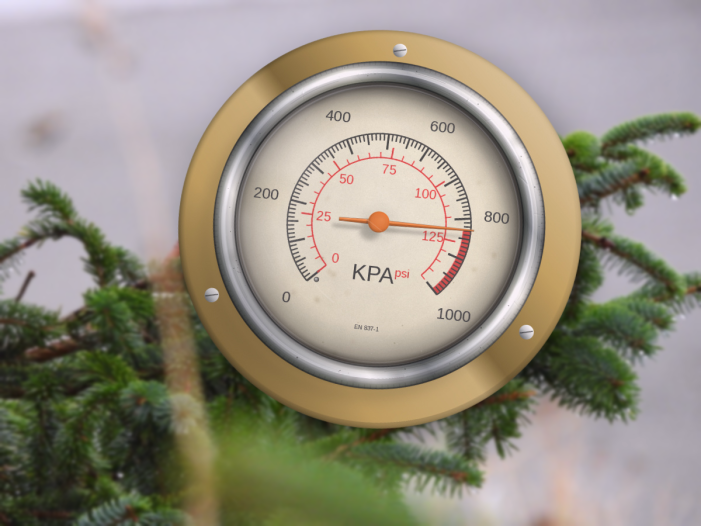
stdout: 830 kPa
